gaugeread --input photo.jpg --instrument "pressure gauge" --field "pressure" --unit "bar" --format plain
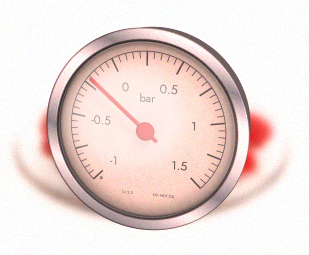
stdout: -0.2 bar
